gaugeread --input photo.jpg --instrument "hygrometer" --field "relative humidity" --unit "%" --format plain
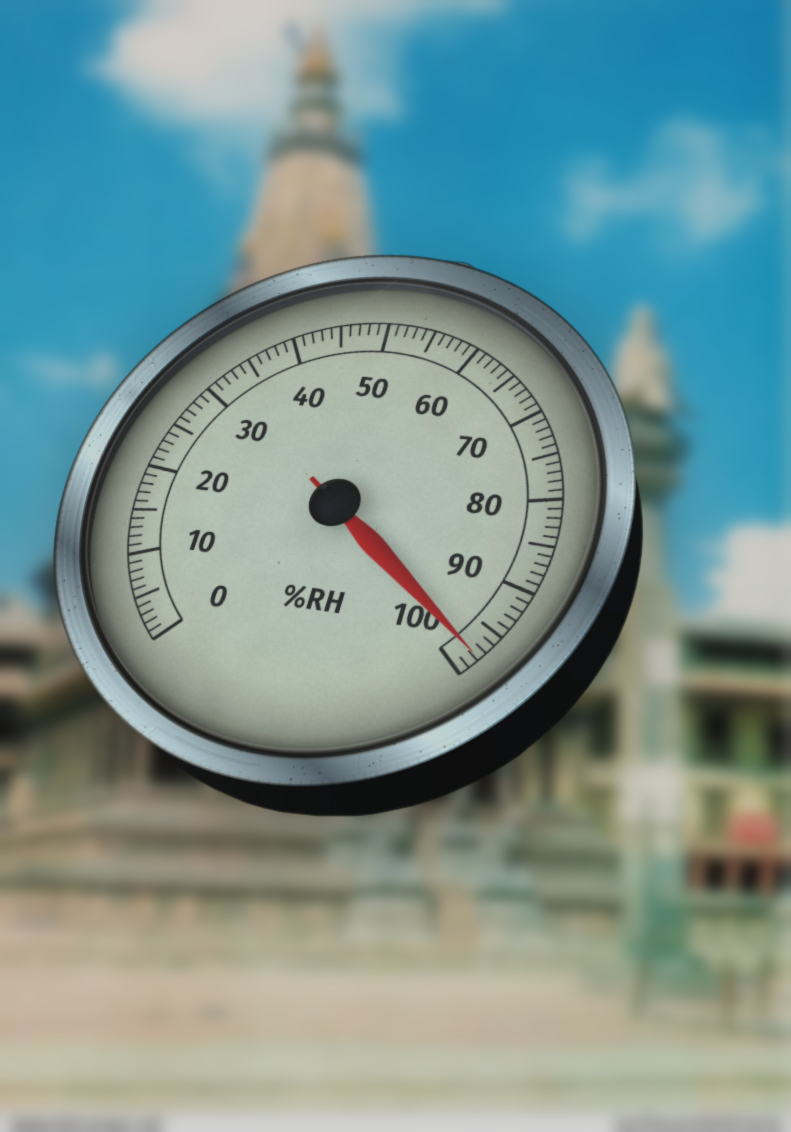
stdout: 98 %
